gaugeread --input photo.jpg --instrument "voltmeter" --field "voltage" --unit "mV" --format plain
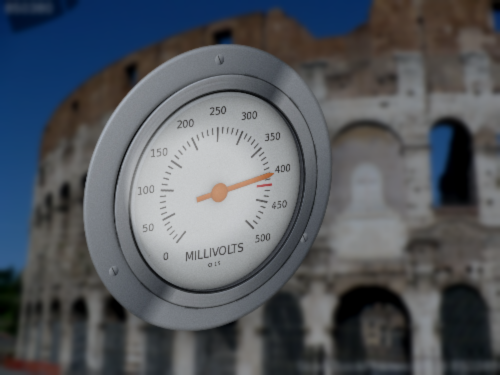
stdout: 400 mV
